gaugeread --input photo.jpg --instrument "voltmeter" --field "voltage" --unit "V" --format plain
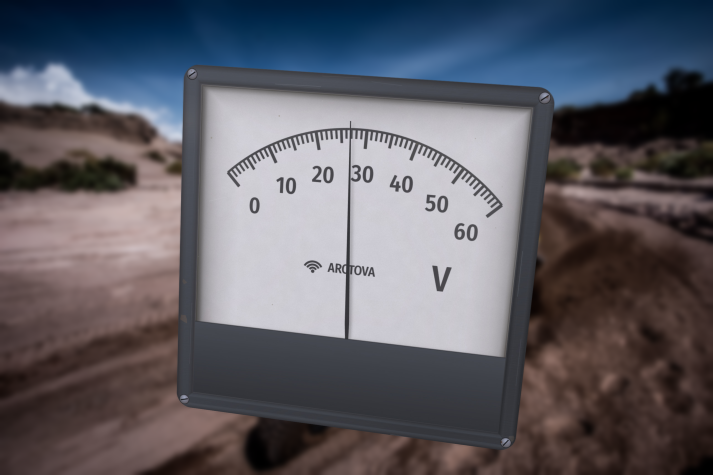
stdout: 27 V
